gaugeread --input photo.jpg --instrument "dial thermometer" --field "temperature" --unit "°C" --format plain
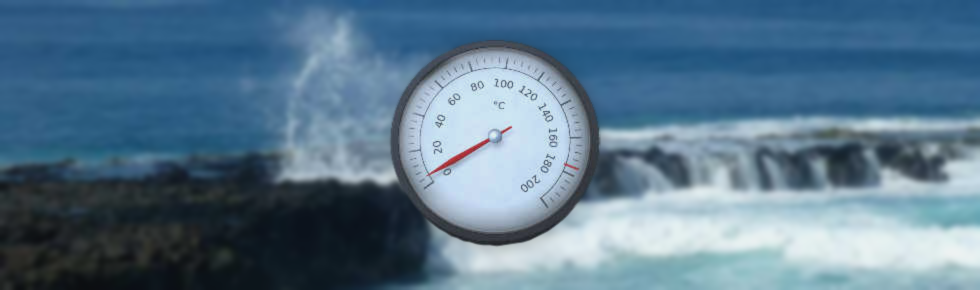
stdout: 4 °C
